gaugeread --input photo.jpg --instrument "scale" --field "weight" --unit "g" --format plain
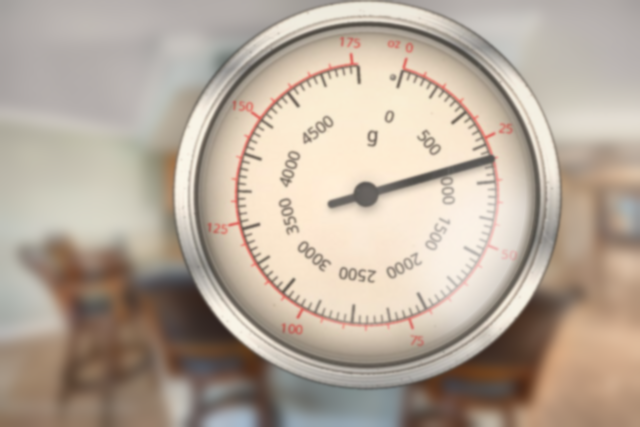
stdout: 850 g
